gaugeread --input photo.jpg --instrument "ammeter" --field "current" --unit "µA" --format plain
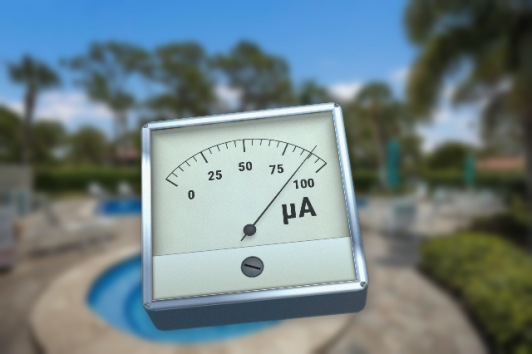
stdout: 90 µA
